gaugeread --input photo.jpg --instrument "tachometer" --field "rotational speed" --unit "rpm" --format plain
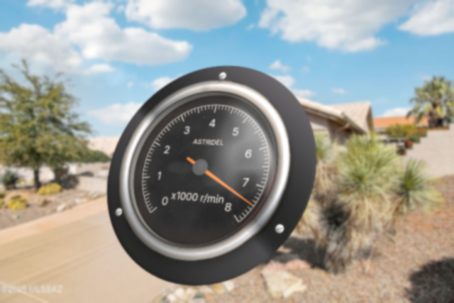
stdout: 7500 rpm
